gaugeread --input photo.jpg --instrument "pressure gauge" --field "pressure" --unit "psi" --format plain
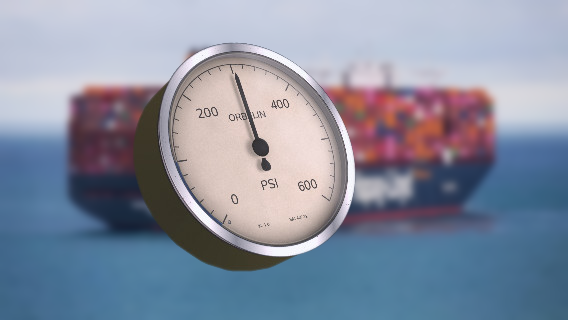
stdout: 300 psi
